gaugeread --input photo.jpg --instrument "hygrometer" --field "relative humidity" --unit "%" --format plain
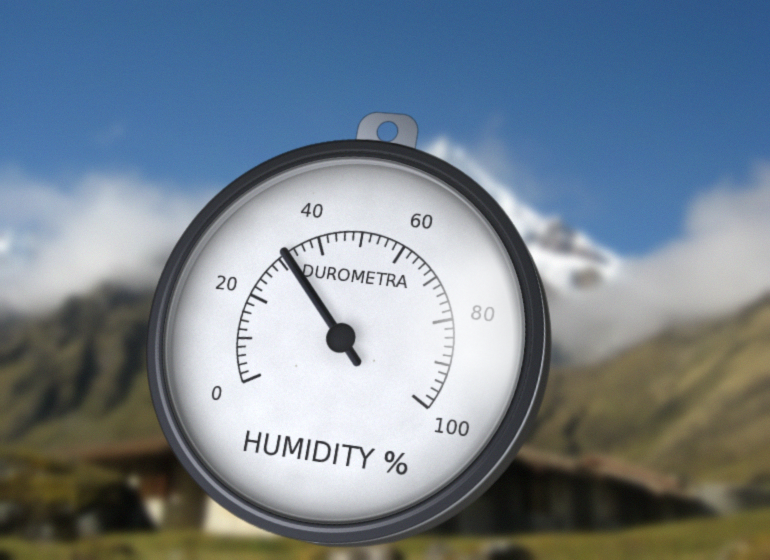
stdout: 32 %
